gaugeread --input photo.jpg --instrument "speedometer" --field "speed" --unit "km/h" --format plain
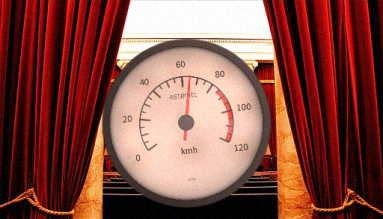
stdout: 65 km/h
